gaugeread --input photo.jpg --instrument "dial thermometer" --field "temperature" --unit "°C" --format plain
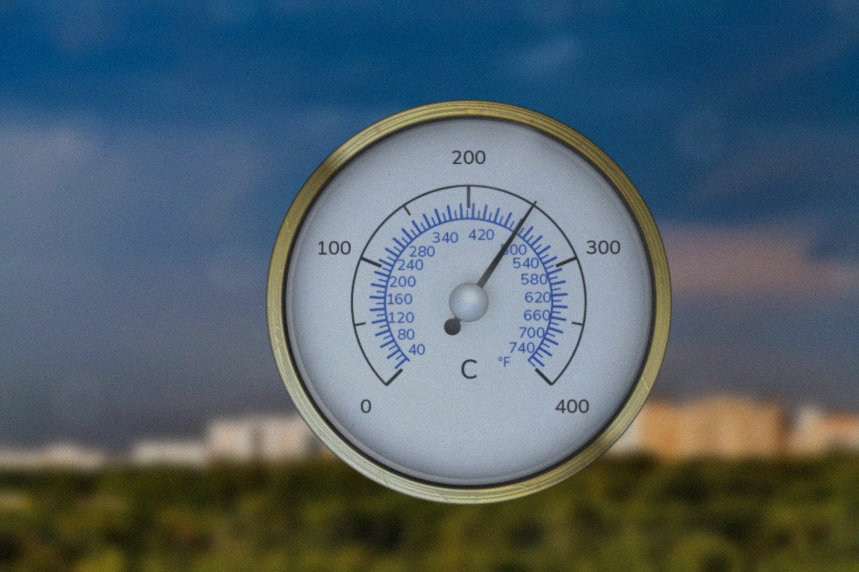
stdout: 250 °C
